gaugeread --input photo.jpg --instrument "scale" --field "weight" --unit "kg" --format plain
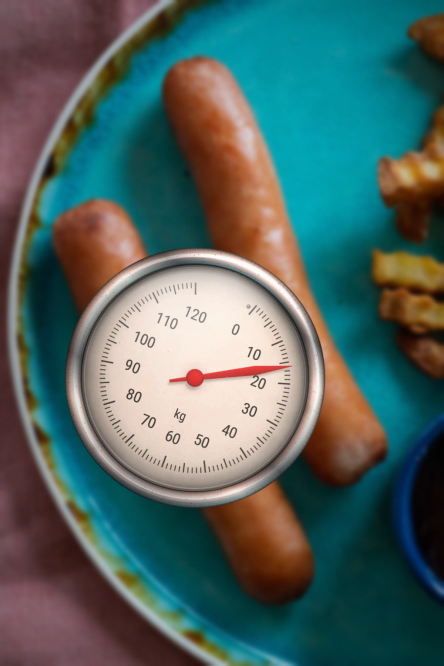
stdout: 16 kg
